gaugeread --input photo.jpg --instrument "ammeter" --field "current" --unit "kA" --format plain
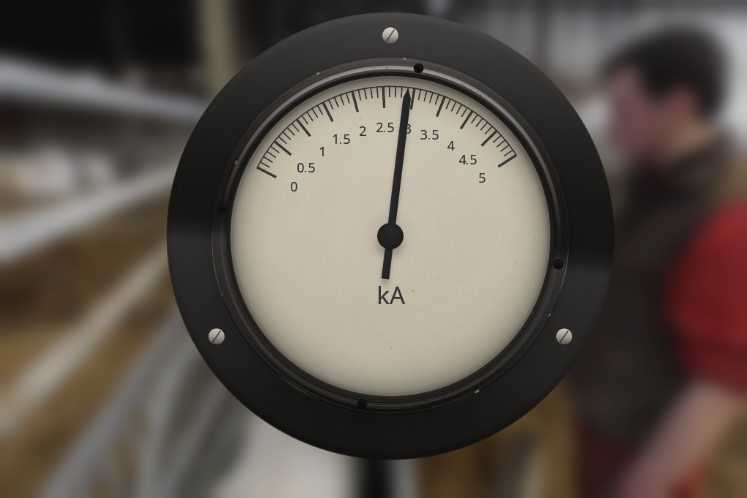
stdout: 2.9 kA
